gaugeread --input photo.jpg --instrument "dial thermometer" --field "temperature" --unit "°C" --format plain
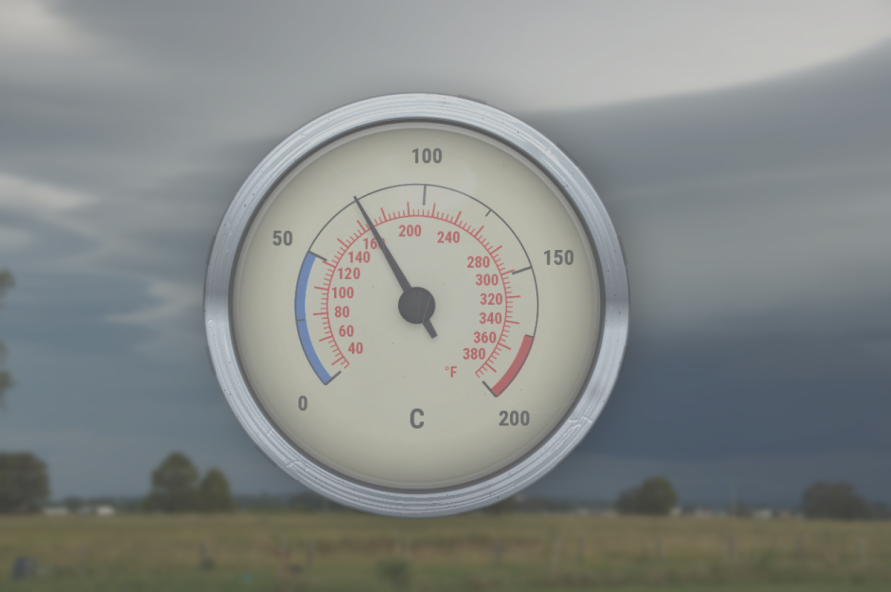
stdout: 75 °C
